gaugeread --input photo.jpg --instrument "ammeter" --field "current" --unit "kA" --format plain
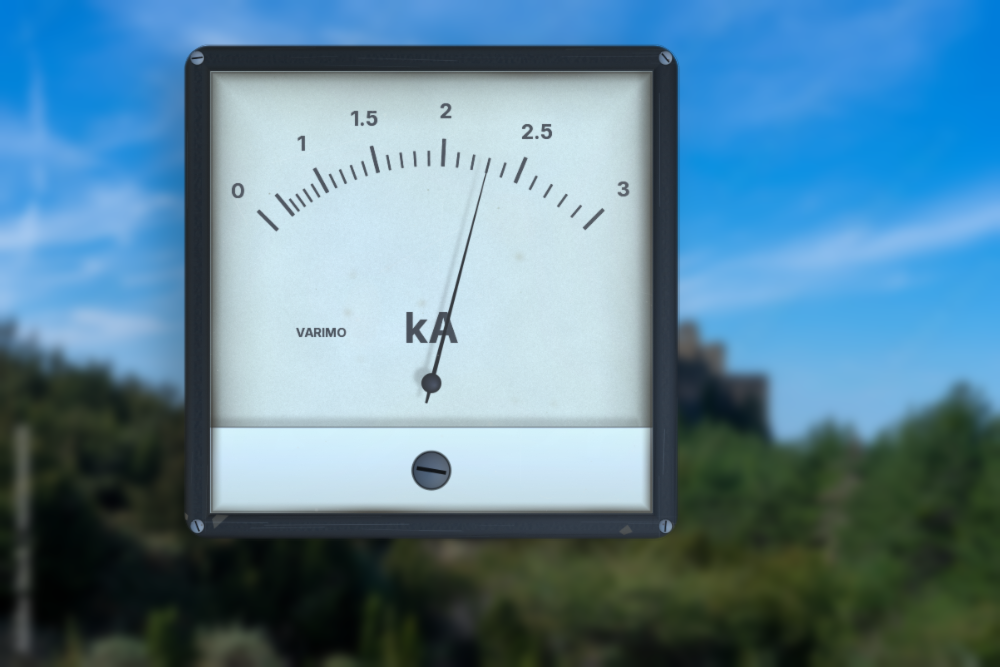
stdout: 2.3 kA
